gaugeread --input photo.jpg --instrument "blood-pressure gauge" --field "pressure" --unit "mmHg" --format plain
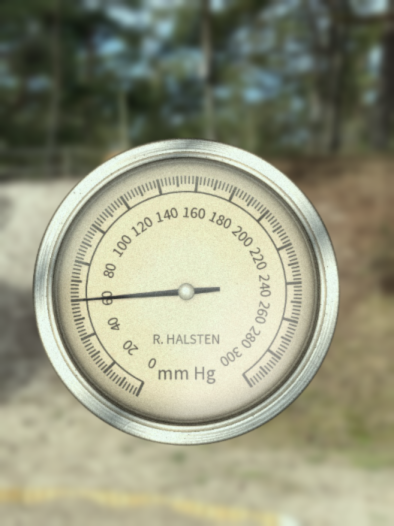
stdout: 60 mmHg
